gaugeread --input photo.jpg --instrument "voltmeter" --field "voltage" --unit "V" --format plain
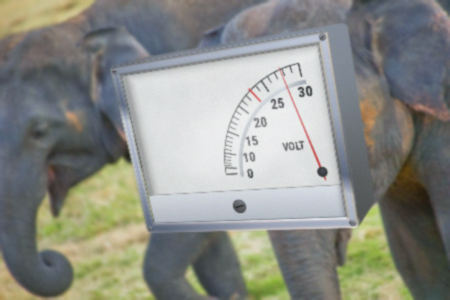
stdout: 28 V
